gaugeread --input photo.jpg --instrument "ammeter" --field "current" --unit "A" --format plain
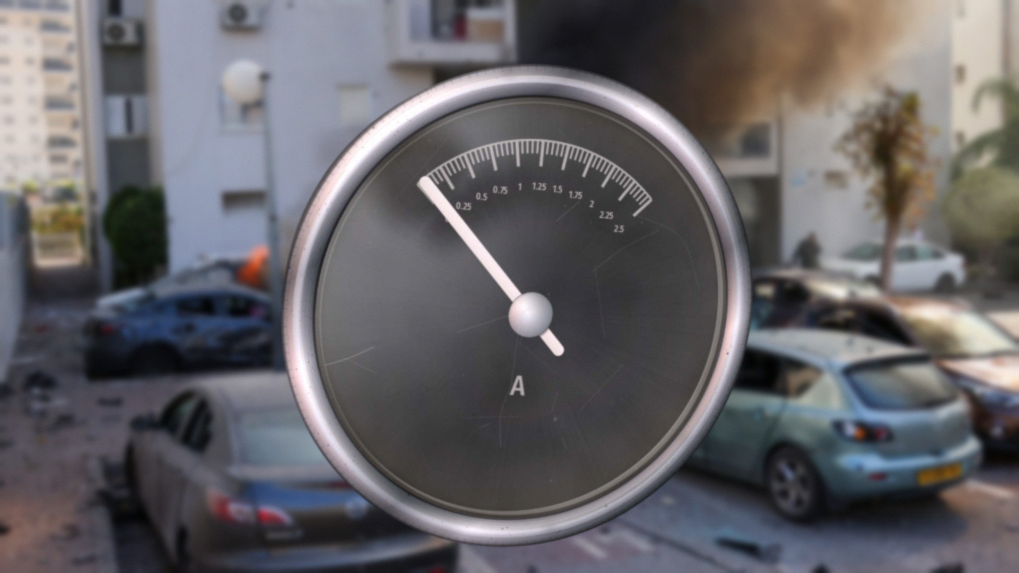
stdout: 0.05 A
